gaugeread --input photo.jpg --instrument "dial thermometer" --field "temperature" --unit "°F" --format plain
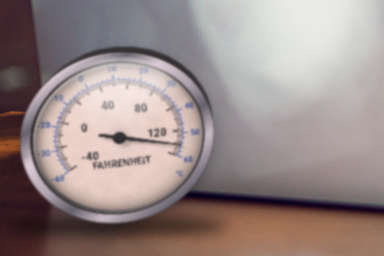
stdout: 130 °F
